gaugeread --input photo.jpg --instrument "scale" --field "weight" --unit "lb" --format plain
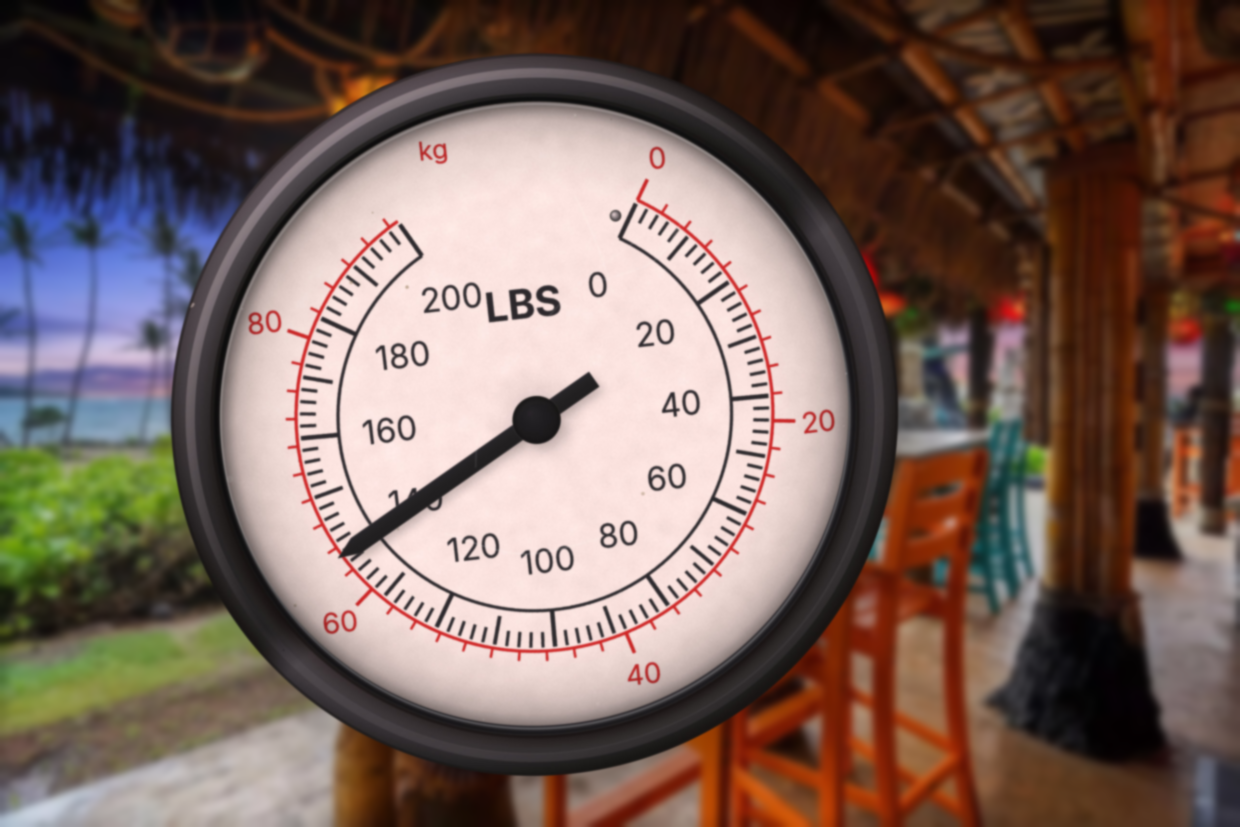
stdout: 140 lb
